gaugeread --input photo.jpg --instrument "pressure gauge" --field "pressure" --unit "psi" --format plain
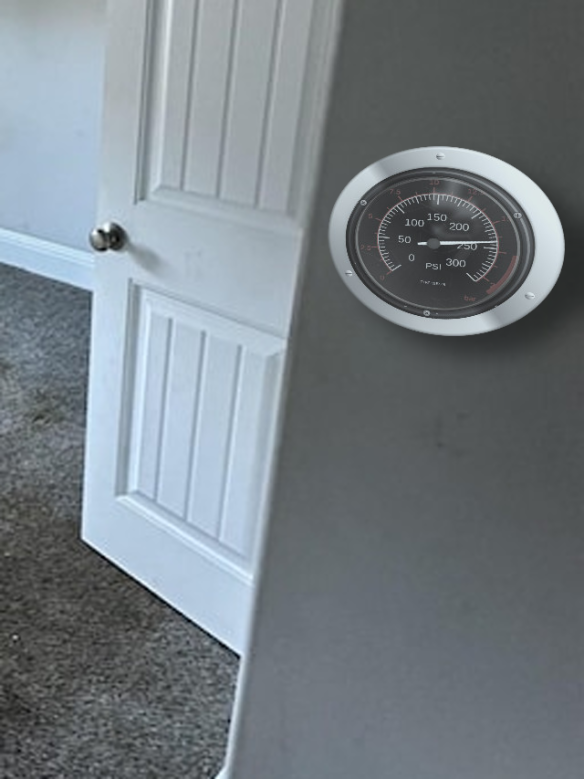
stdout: 240 psi
